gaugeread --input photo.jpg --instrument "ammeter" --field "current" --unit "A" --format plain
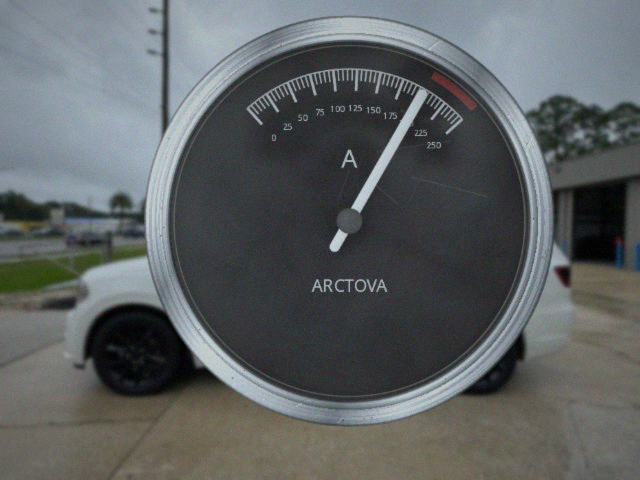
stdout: 200 A
